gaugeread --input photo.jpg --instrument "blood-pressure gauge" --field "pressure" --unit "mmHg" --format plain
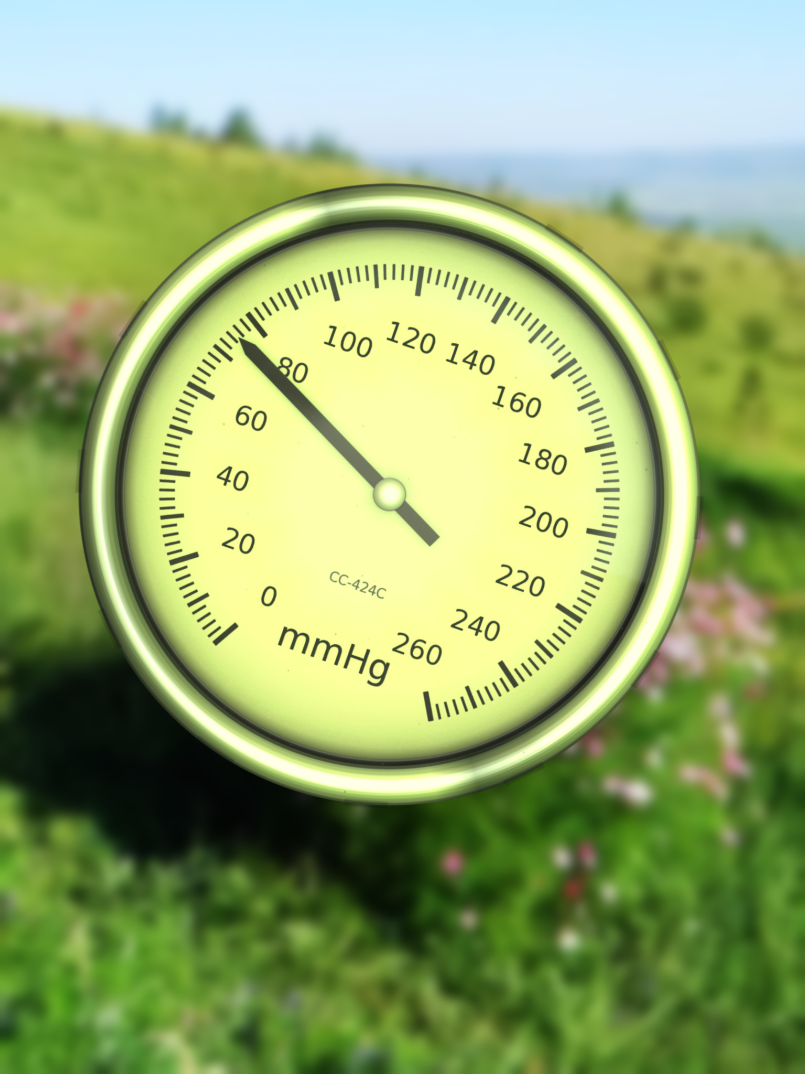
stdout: 75 mmHg
